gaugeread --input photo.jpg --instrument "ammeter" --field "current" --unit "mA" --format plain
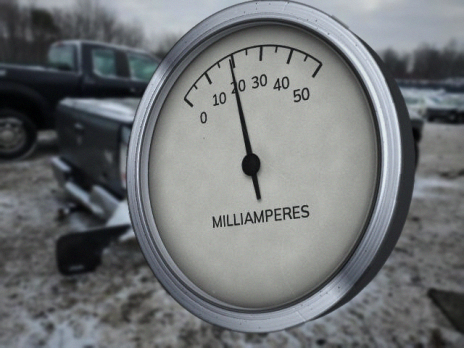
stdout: 20 mA
